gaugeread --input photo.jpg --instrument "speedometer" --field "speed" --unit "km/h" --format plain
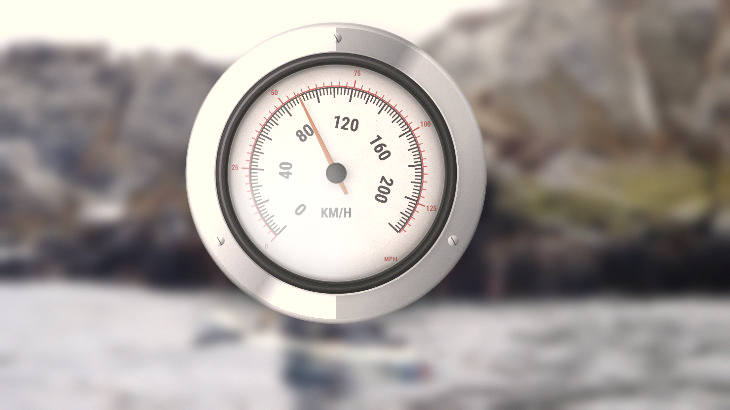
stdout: 90 km/h
